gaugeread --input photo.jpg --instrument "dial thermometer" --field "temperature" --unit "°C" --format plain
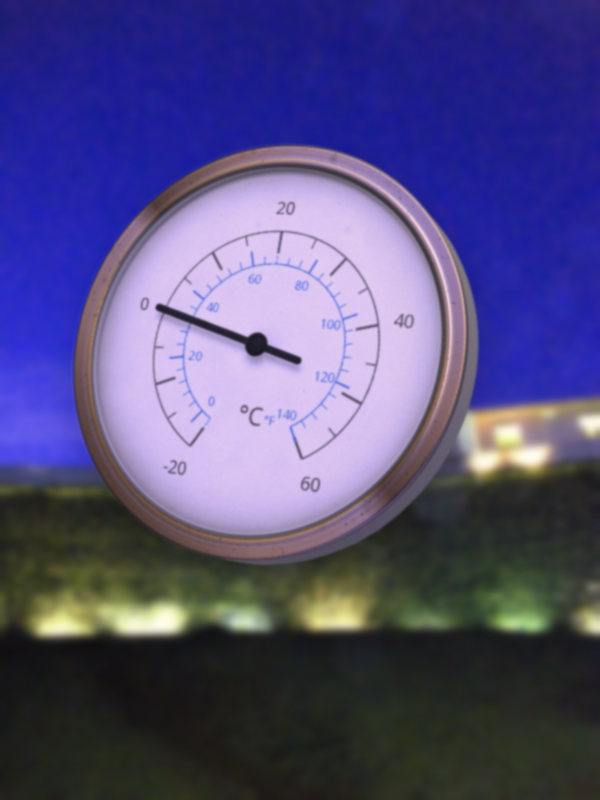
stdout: 0 °C
